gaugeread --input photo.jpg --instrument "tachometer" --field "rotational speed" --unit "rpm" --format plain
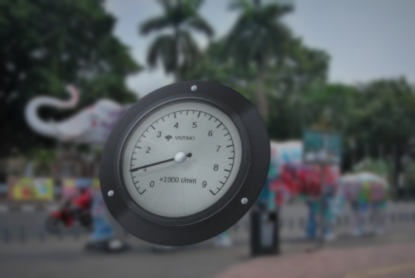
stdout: 1000 rpm
